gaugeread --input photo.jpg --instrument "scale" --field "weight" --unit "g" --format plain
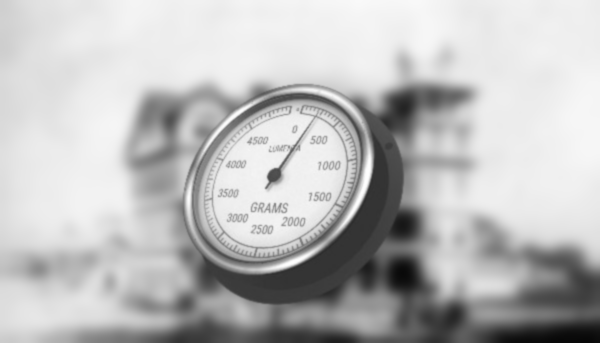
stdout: 250 g
